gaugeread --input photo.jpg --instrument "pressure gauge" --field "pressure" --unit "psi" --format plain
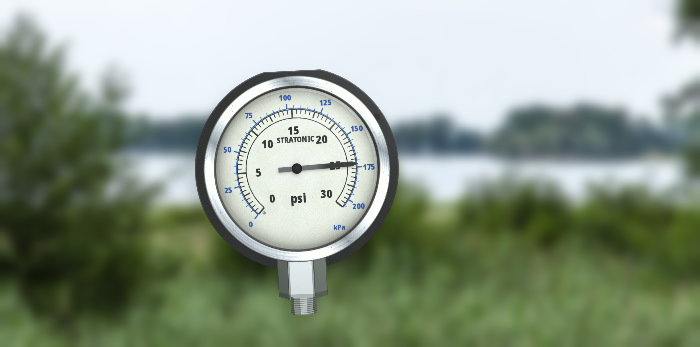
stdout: 25 psi
